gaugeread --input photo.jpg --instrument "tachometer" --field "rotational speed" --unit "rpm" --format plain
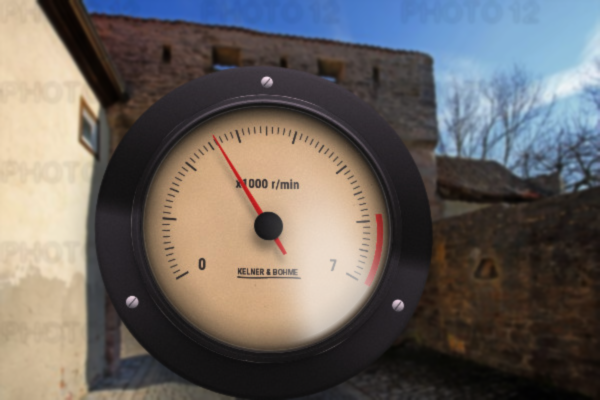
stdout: 2600 rpm
